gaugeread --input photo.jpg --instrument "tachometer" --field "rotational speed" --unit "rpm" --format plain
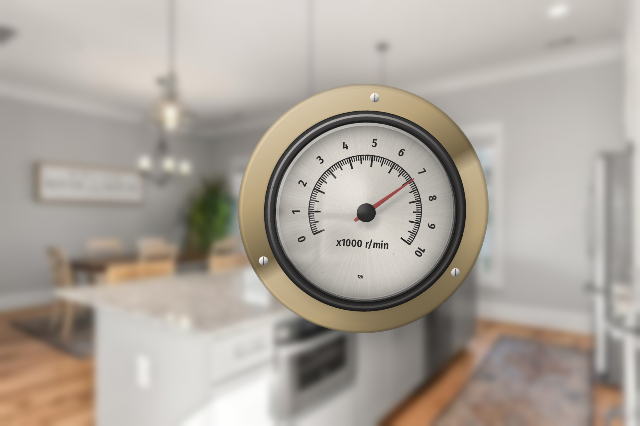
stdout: 7000 rpm
